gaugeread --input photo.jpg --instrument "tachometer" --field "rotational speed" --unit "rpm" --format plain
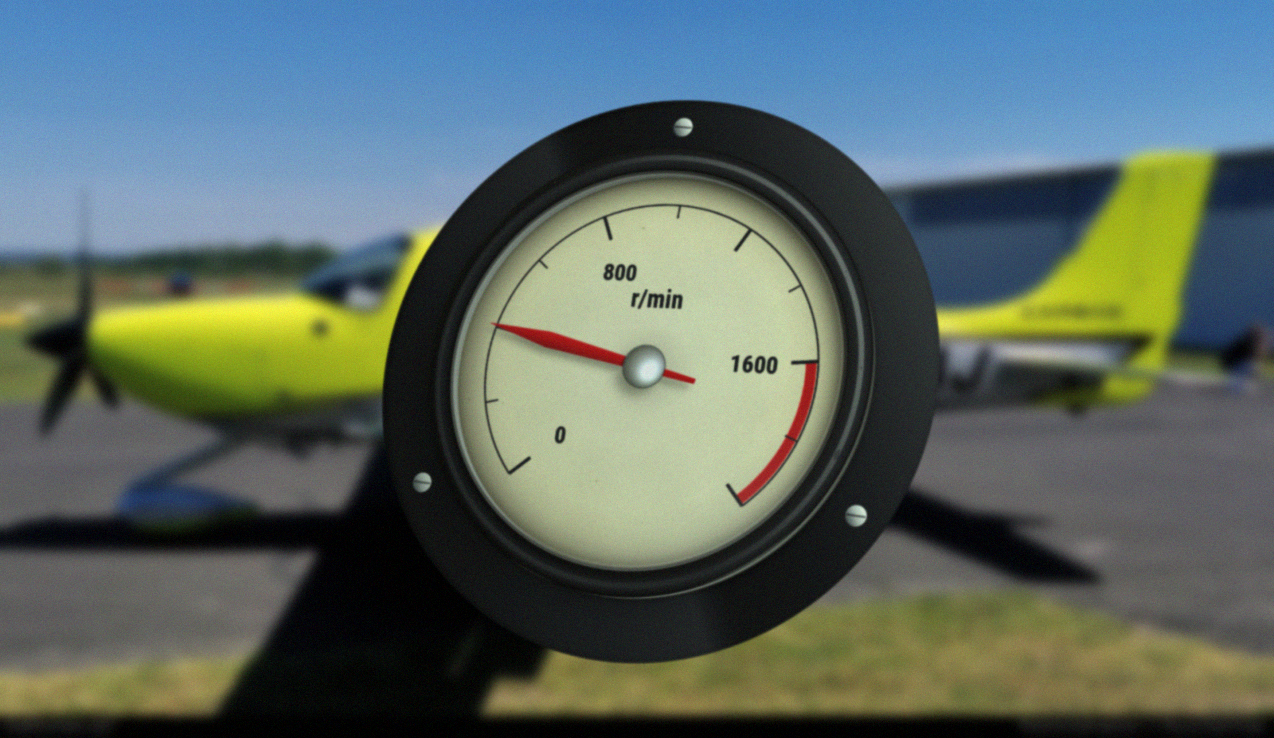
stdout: 400 rpm
